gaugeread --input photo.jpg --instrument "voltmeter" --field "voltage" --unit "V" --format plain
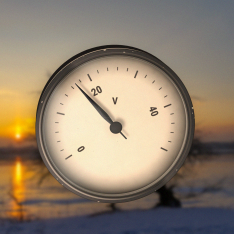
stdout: 17 V
